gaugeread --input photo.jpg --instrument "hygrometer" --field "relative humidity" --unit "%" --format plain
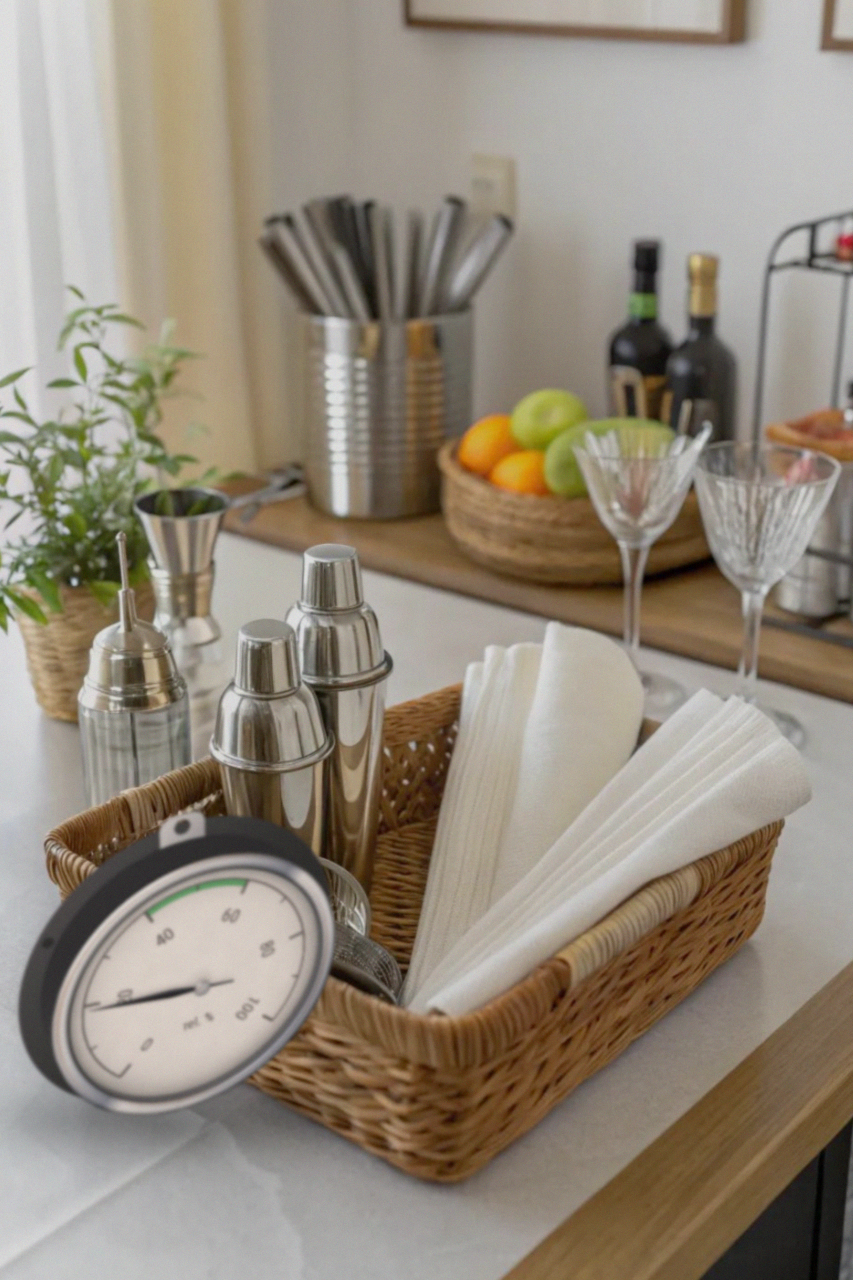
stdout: 20 %
